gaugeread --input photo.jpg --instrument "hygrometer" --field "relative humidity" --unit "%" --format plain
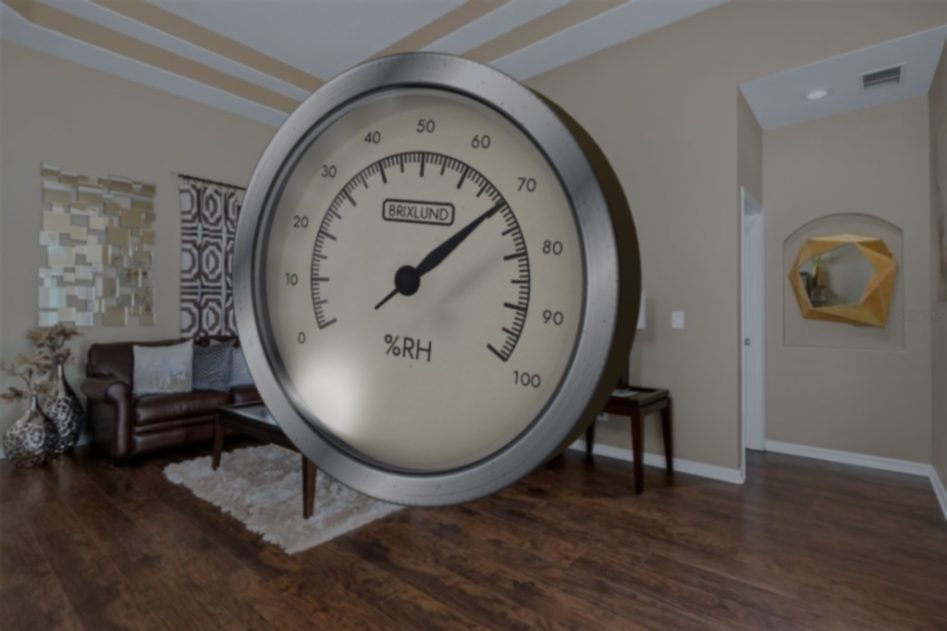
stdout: 70 %
